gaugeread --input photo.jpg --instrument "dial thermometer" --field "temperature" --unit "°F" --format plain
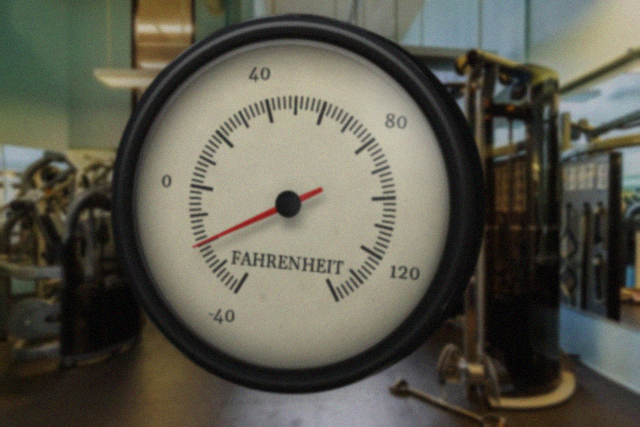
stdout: -20 °F
